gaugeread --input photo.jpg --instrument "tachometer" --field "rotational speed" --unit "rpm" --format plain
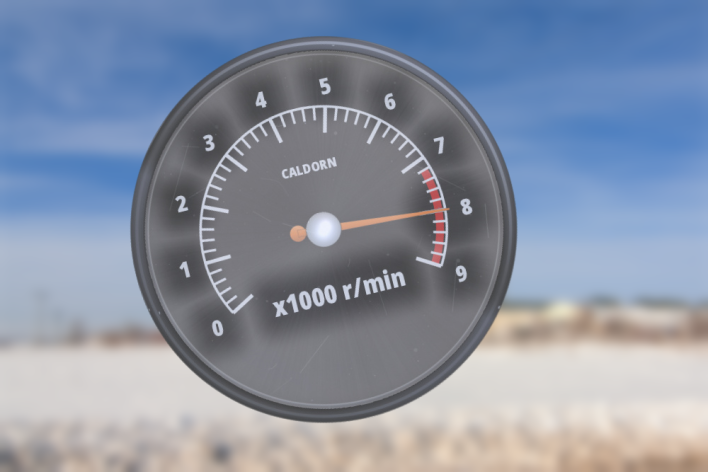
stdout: 8000 rpm
